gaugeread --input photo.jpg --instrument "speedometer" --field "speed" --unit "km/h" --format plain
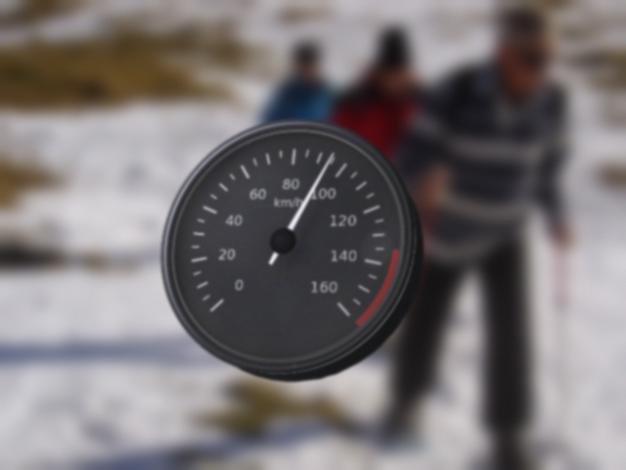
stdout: 95 km/h
